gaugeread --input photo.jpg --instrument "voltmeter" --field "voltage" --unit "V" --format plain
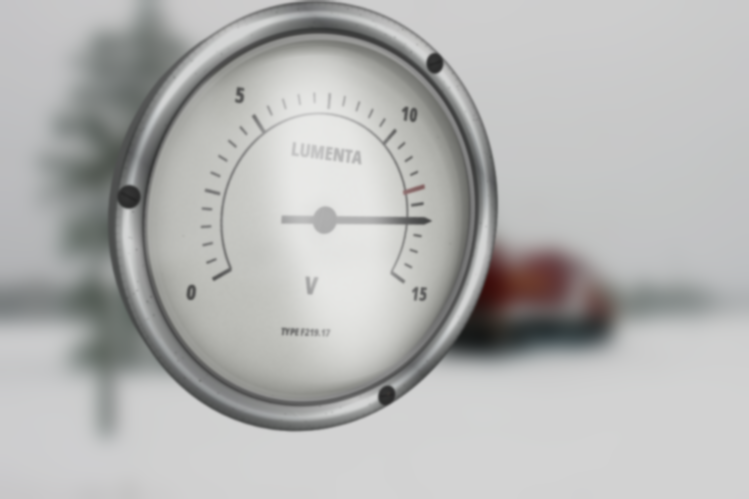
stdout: 13 V
